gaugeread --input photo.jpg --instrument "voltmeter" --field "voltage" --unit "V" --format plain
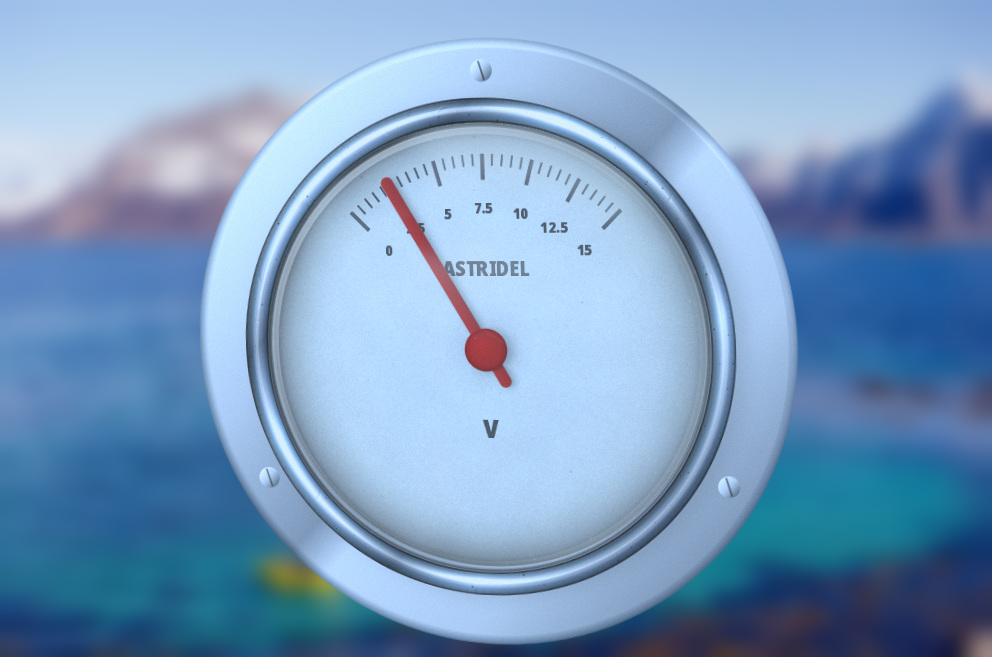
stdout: 2.5 V
